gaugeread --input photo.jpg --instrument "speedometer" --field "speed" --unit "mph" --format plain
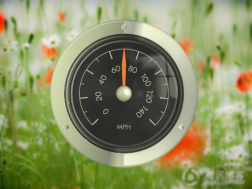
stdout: 70 mph
